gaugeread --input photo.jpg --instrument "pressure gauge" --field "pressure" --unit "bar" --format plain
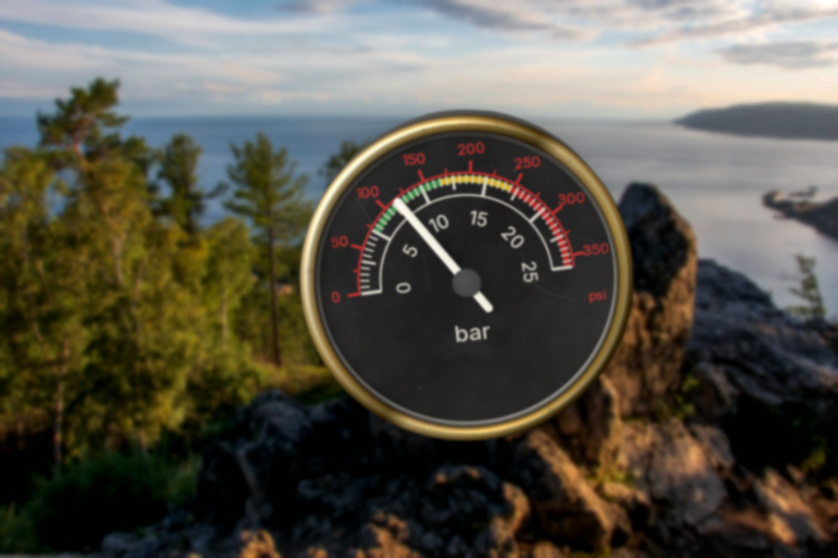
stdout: 8 bar
